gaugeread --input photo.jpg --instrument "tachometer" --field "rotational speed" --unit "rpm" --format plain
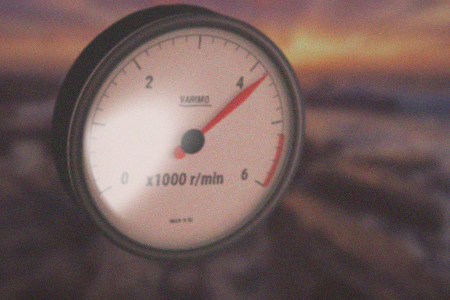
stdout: 4200 rpm
